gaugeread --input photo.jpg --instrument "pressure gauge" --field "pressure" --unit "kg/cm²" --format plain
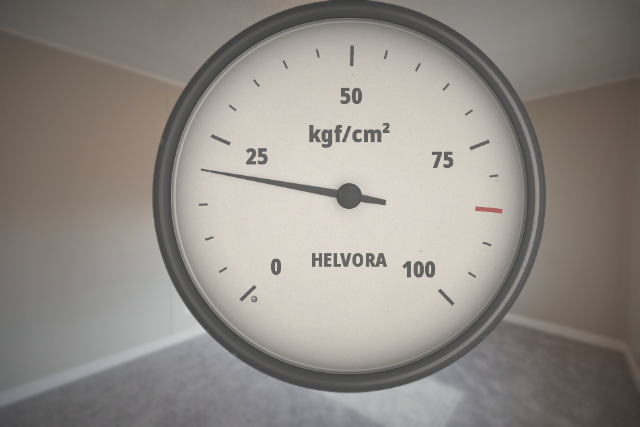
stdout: 20 kg/cm²
